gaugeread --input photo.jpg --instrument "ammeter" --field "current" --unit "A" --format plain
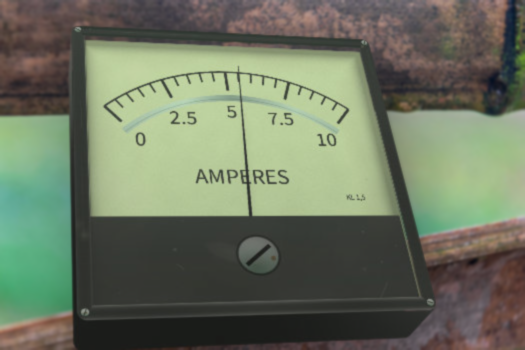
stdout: 5.5 A
